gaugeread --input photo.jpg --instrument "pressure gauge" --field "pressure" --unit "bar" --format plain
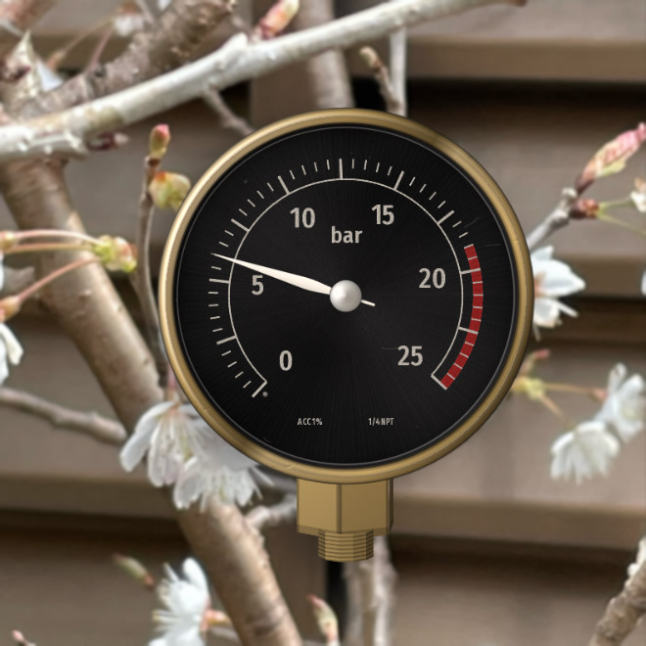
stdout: 6 bar
